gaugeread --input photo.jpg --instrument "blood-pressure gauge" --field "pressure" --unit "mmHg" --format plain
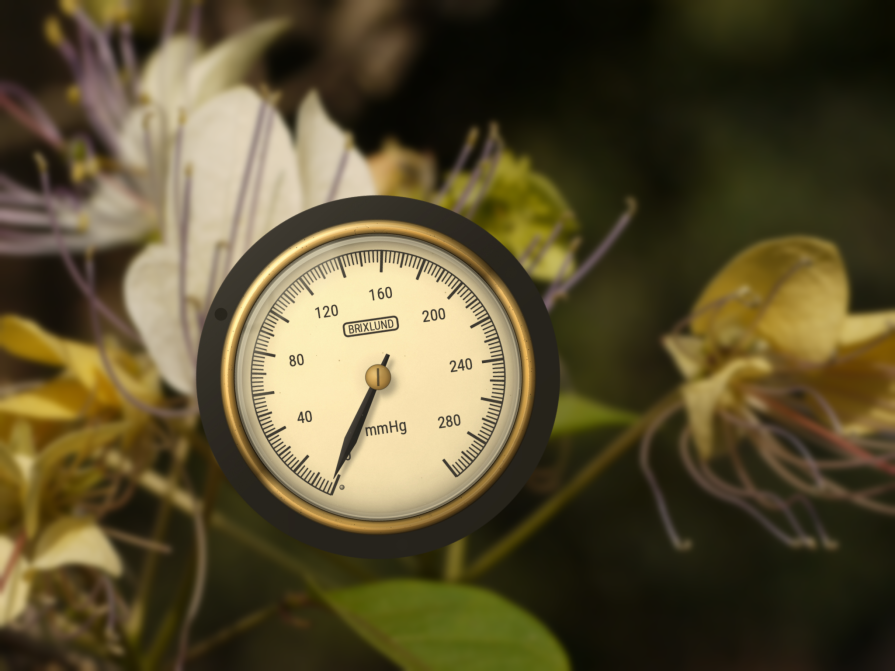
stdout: 2 mmHg
